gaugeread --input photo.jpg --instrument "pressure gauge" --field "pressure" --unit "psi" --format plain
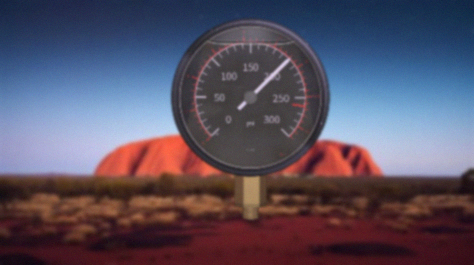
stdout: 200 psi
